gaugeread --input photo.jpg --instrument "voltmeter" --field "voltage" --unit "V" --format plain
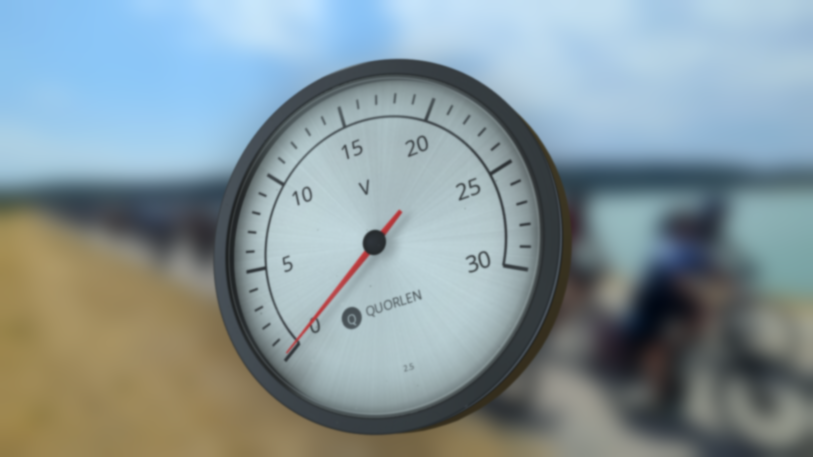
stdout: 0 V
